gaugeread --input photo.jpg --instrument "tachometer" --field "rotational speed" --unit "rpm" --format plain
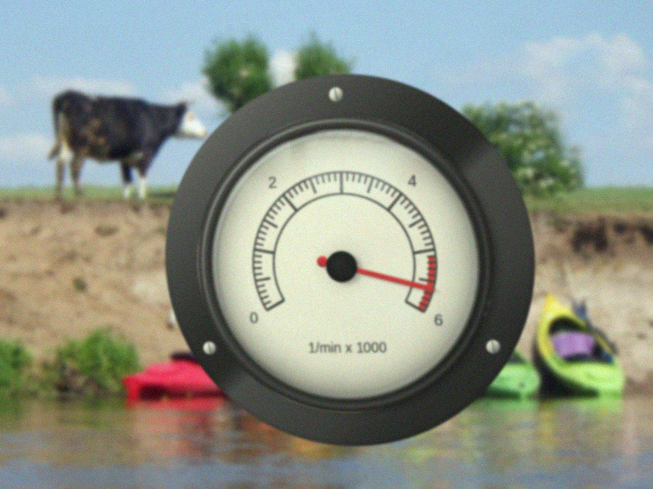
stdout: 5600 rpm
